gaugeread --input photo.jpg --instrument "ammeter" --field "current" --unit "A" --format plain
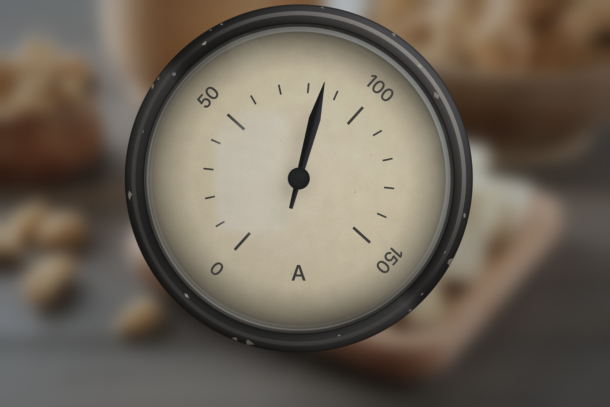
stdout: 85 A
